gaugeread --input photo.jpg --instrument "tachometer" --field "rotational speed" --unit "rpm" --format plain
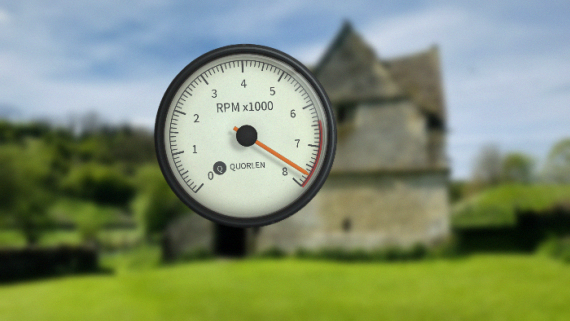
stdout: 7700 rpm
